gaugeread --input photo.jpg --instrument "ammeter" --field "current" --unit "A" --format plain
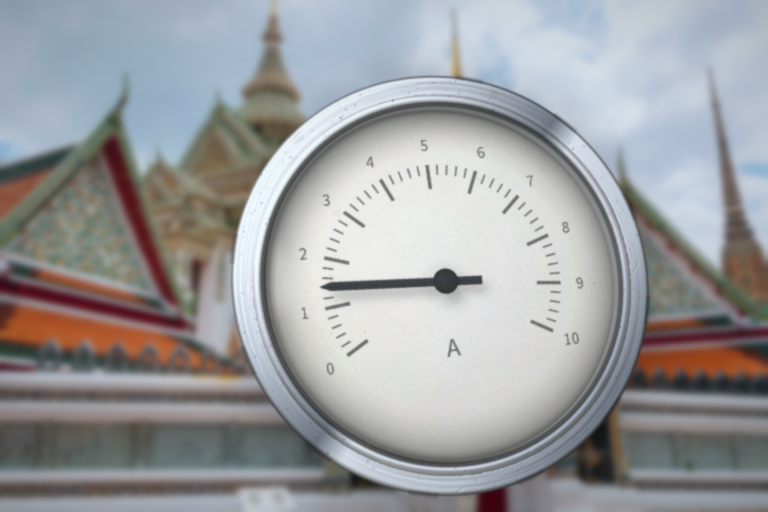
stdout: 1.4 A
